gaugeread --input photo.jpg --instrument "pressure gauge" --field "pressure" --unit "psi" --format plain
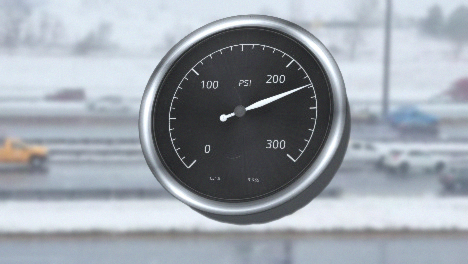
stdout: 230 psi
